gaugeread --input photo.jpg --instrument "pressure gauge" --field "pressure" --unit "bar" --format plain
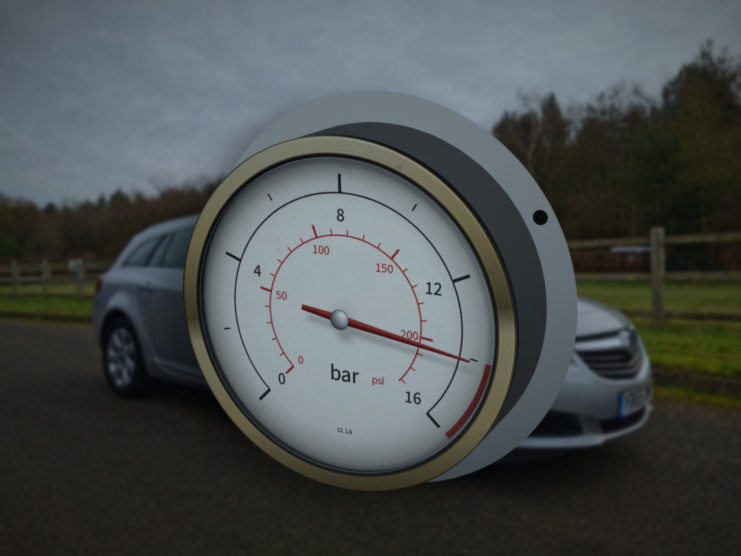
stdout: 14 bar
